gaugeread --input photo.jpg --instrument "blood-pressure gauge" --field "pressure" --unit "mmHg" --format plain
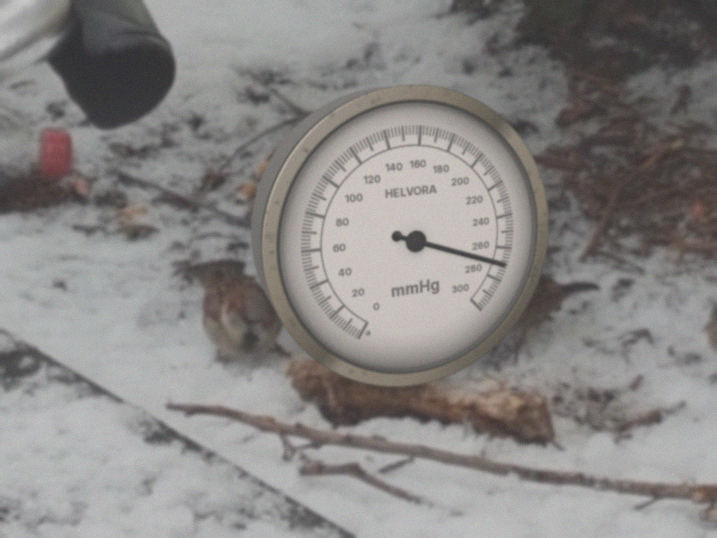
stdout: 270 mmHg
